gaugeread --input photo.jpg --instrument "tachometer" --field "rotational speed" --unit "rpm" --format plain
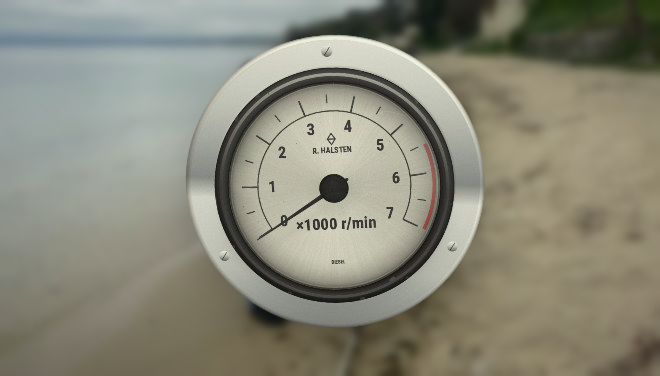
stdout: 0 rpm
